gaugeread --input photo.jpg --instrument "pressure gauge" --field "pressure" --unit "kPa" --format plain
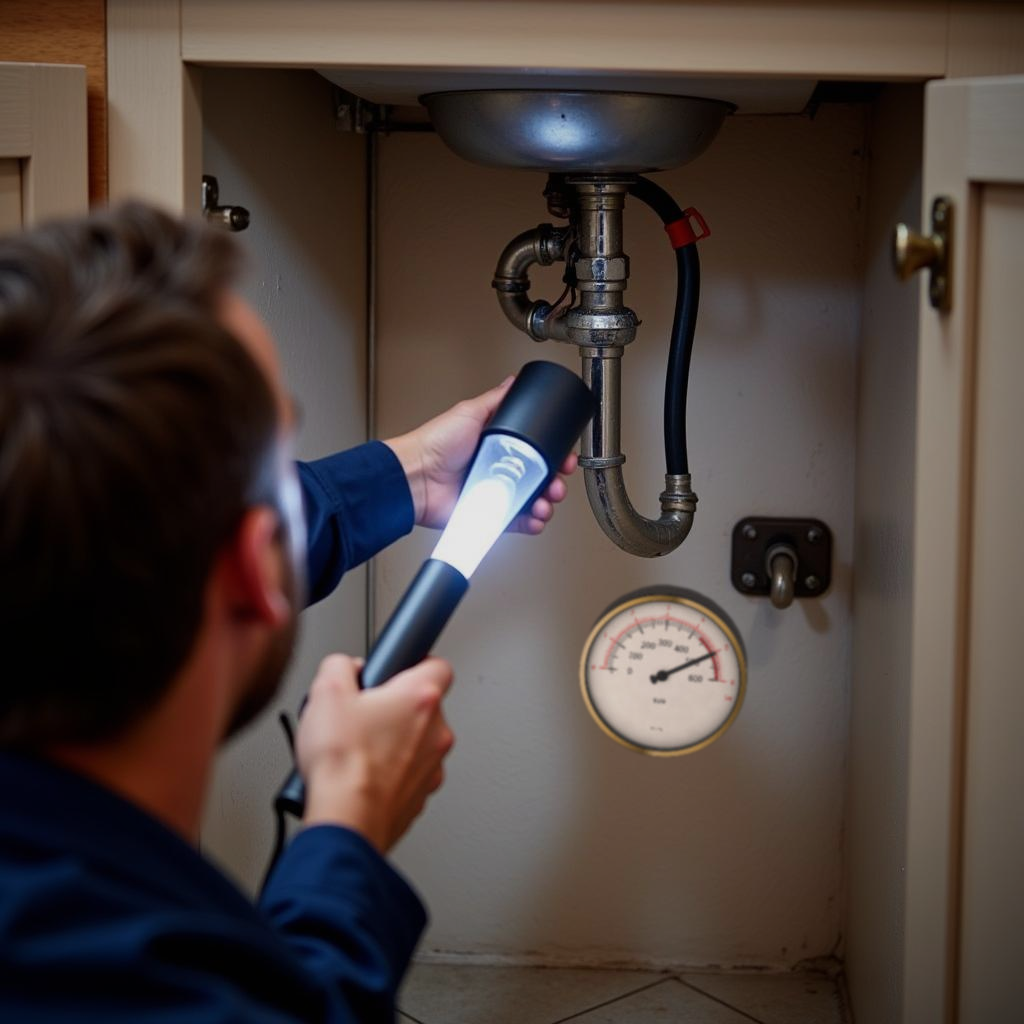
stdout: 500 kPa
